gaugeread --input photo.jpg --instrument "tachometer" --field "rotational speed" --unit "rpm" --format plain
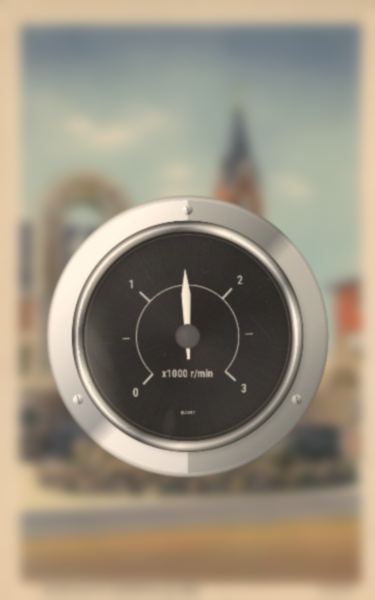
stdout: 1500 rpm
